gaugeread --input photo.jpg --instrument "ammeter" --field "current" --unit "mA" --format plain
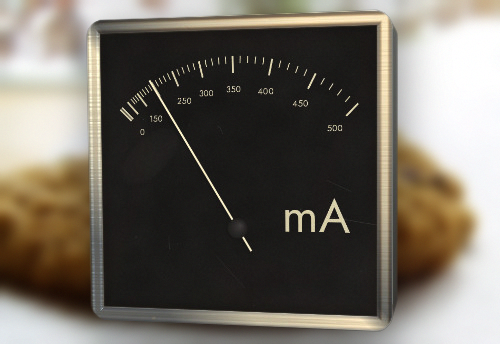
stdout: 200 mA
